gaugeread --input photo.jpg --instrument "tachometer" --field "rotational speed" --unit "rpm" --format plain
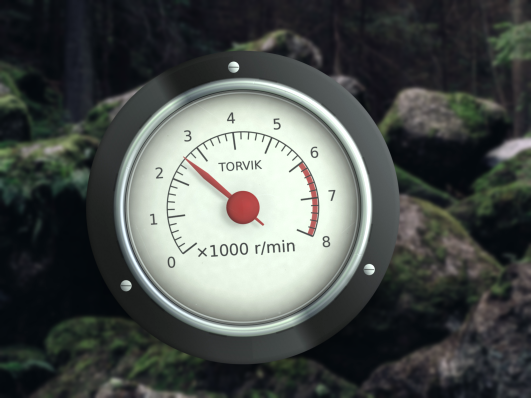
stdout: 2600 rpm
